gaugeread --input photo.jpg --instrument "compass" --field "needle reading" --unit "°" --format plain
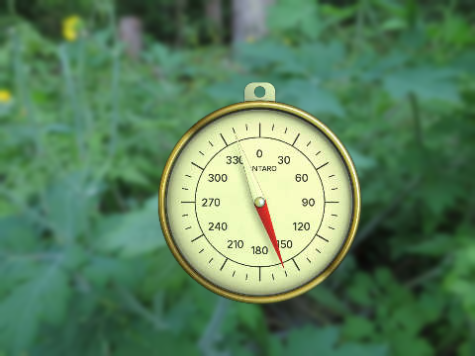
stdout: 160 °
